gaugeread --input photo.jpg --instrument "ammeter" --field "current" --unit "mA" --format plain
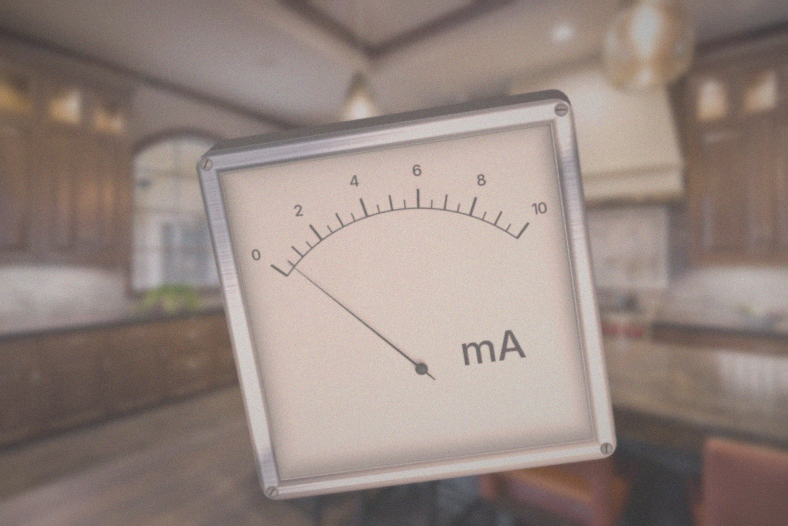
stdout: 0.5 mA
